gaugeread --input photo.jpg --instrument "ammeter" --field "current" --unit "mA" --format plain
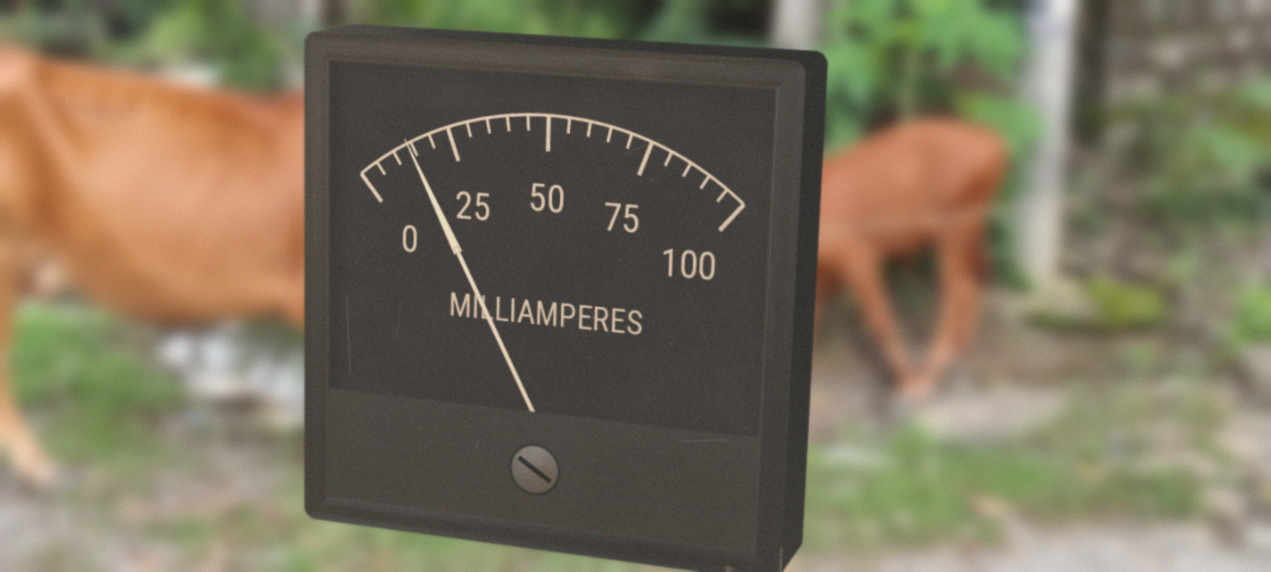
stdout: 15 mA
